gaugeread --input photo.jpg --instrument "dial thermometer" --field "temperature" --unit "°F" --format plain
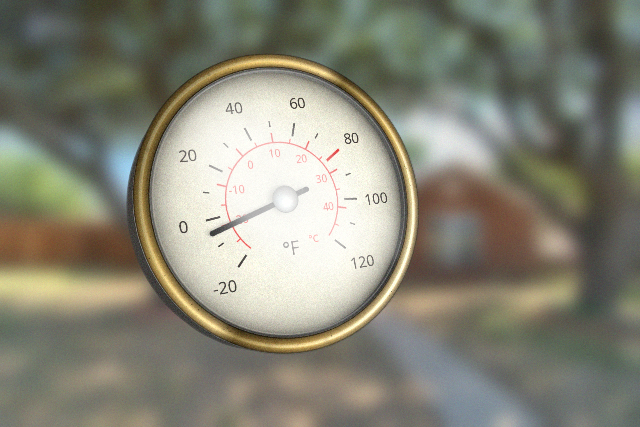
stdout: -5 °F
